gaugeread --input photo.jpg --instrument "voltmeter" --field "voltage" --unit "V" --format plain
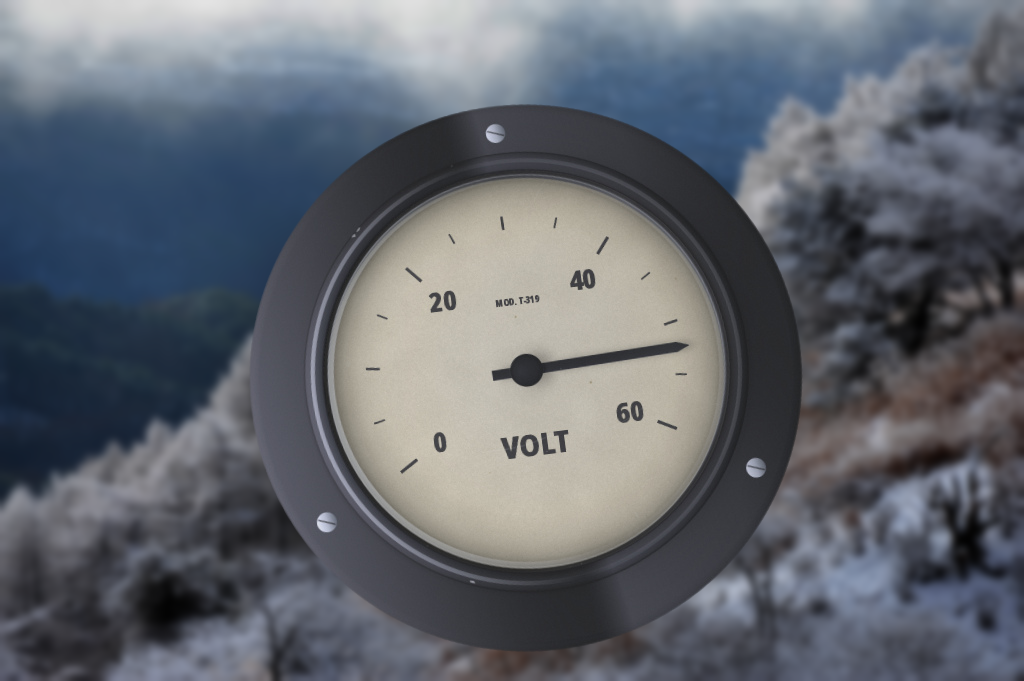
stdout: 52.5 V
